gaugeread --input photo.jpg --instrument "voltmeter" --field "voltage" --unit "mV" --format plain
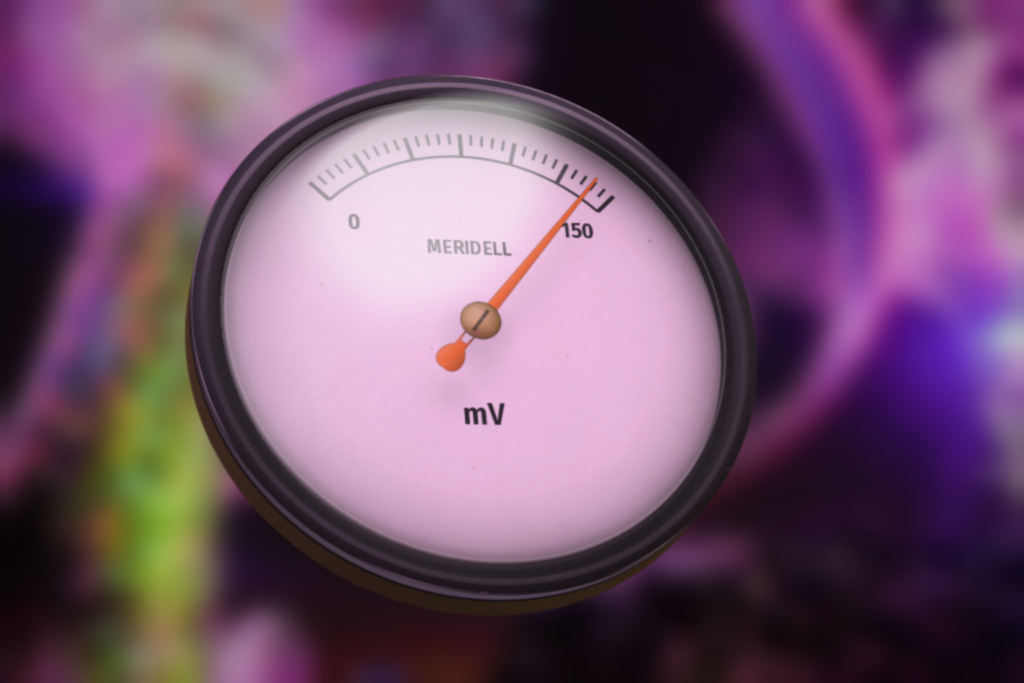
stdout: 140 mV
